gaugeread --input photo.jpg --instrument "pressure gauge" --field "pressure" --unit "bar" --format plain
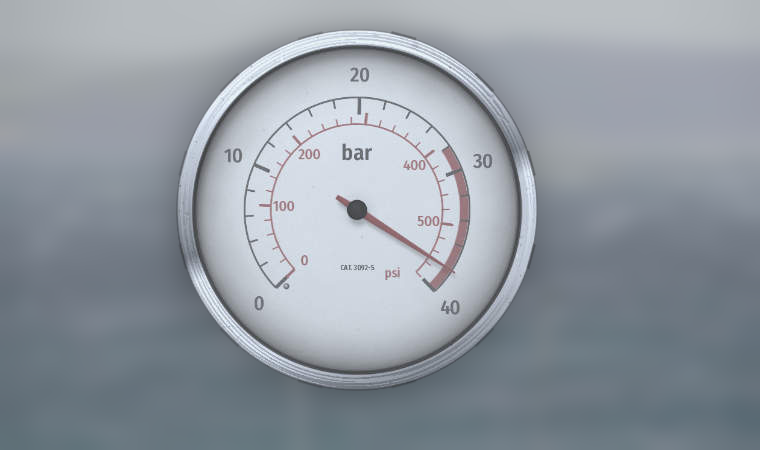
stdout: 38 bar
